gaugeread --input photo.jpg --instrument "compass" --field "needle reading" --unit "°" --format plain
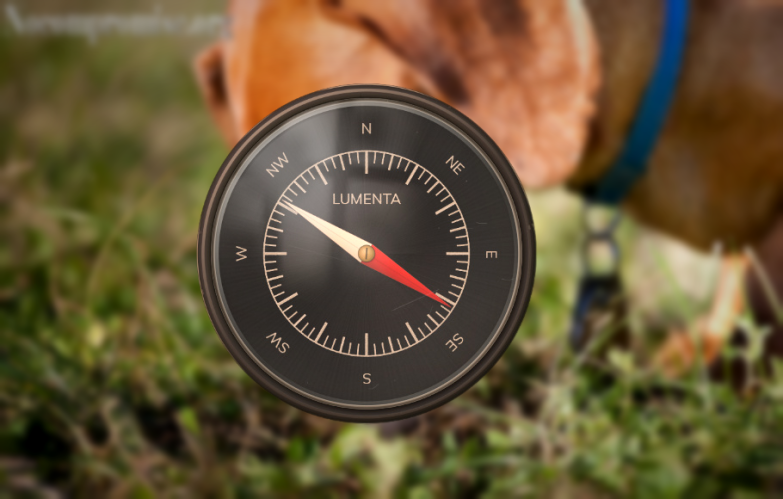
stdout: 122.5 °
